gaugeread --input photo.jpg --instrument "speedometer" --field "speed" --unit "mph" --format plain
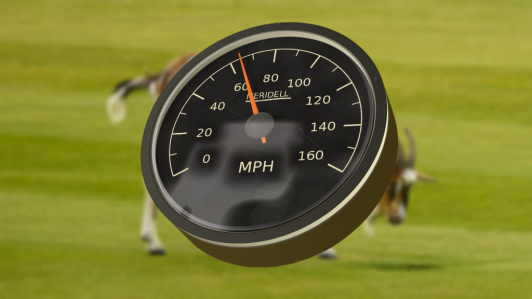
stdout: 65 mph
